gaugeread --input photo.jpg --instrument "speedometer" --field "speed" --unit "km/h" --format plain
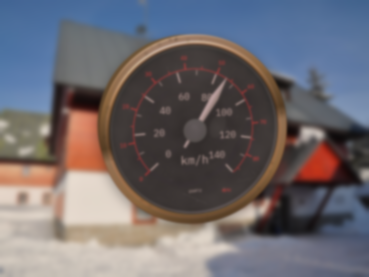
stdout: 85 km/h
